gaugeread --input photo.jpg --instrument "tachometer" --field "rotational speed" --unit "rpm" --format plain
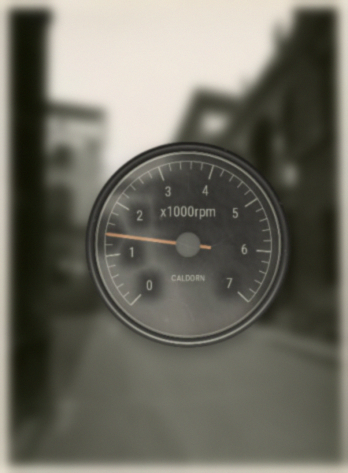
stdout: 1400 rpm
